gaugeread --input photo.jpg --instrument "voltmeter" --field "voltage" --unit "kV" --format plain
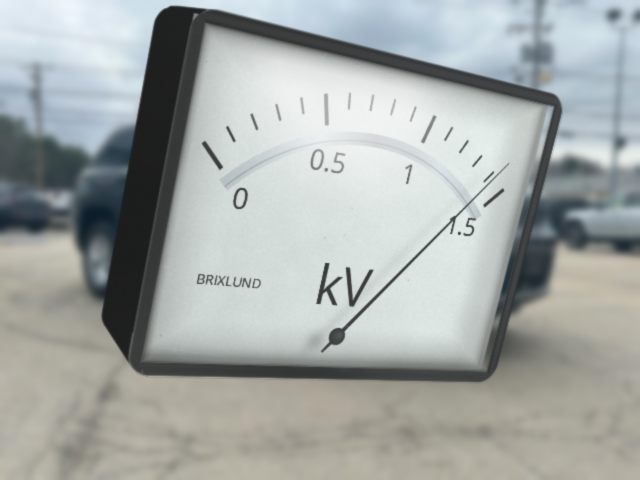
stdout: 1.4 kV
